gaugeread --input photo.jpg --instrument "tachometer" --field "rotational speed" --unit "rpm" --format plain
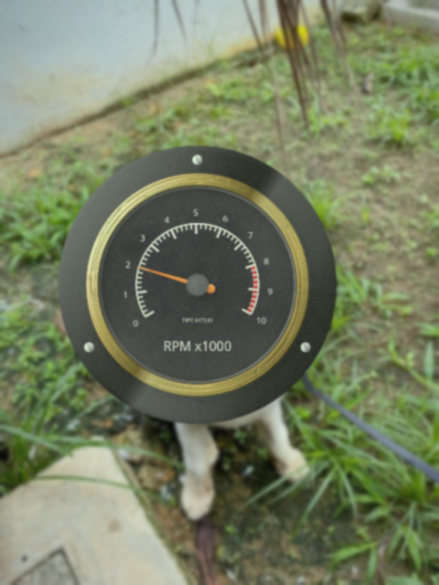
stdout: 2000 rpm
